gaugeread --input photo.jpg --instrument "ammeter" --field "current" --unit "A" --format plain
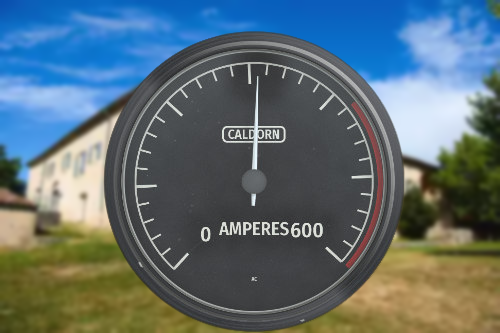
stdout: 310 A
